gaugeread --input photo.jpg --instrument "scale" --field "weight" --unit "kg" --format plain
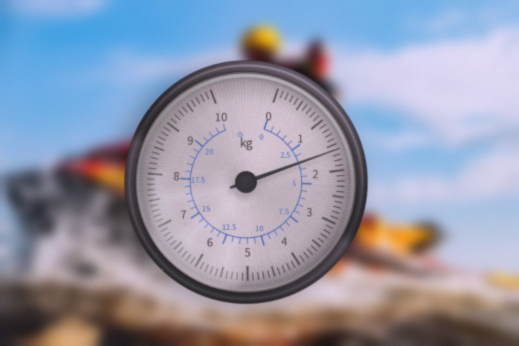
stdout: 1.6 kg
